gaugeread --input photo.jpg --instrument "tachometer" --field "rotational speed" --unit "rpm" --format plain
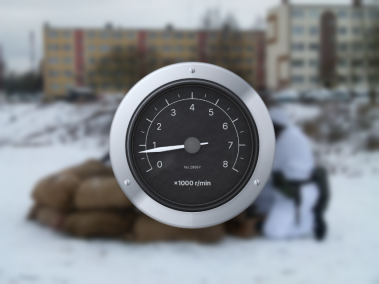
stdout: 750 rpm
